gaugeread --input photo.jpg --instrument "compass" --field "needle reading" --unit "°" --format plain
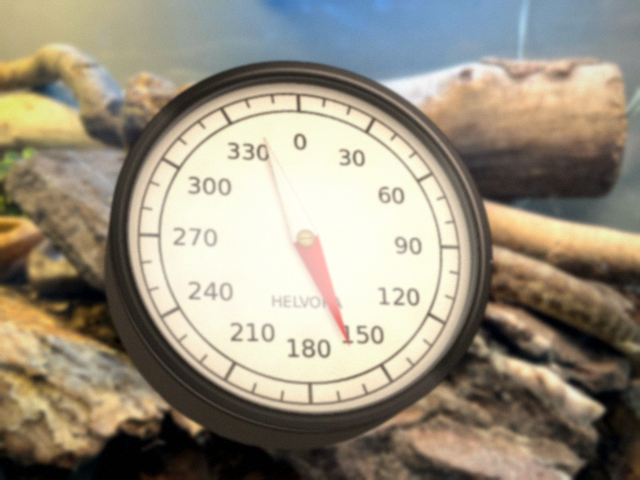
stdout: 160 °
